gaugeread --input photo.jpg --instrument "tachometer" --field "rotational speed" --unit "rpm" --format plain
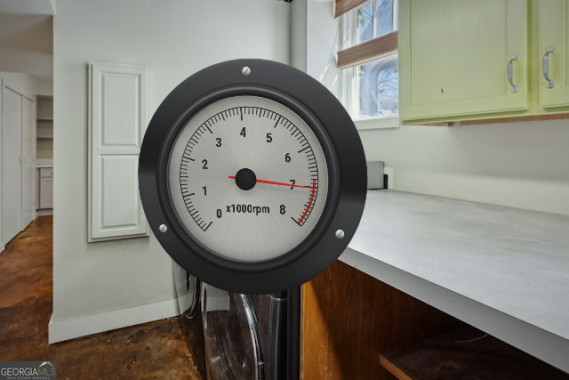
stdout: 7000 rpm
